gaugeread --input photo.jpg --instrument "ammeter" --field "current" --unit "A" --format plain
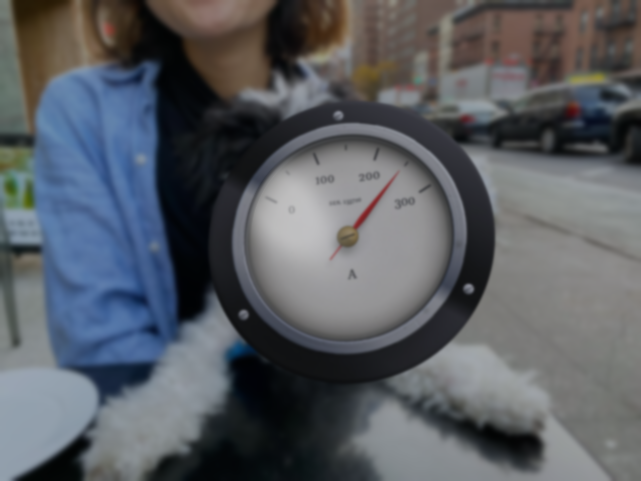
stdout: 250 A
